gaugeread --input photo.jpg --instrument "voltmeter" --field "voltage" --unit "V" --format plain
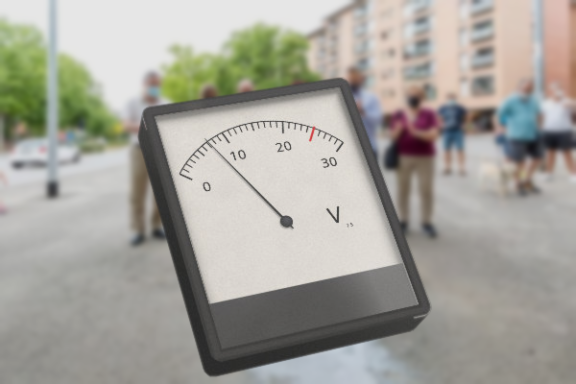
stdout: 7 V
